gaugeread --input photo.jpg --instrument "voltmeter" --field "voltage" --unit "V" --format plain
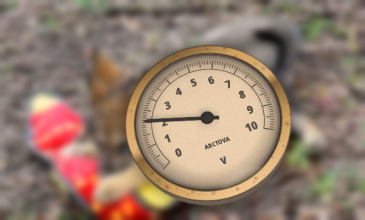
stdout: 2 V
